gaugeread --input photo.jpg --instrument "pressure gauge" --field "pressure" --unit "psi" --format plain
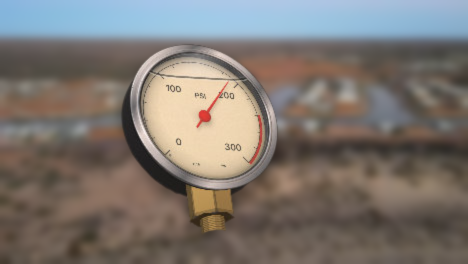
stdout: 190 psi
